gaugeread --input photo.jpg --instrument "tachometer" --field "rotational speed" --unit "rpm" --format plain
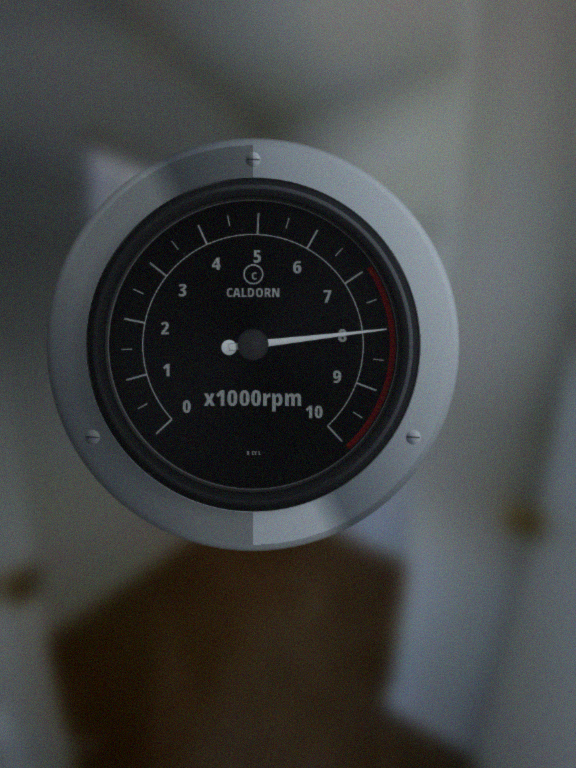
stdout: 8000 rpm
